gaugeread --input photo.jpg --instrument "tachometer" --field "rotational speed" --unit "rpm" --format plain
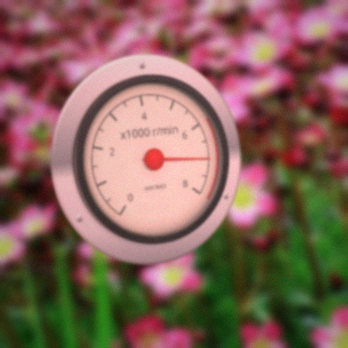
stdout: 7000 rpm
